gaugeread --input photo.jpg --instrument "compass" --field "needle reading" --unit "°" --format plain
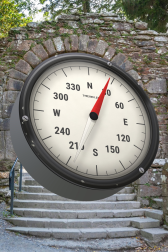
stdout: 25 °
